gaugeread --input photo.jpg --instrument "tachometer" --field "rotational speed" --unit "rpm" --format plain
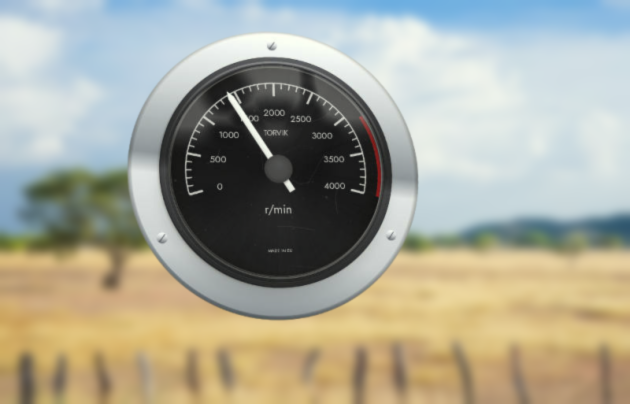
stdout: 1400 rpm
